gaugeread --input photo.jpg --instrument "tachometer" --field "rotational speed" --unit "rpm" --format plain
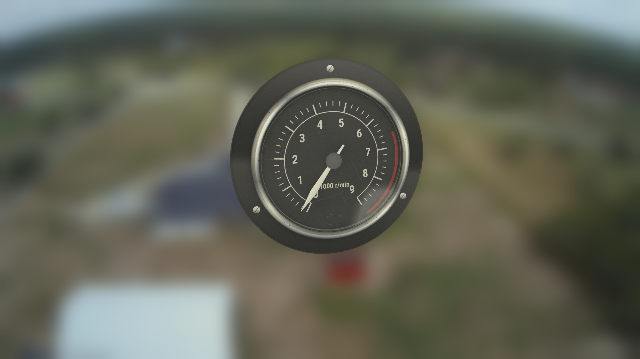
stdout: 200 rpm
